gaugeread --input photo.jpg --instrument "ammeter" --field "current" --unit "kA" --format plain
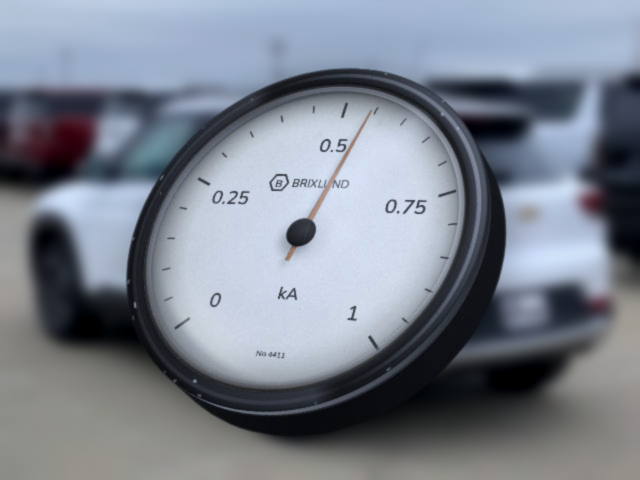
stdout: 0.55 kA
